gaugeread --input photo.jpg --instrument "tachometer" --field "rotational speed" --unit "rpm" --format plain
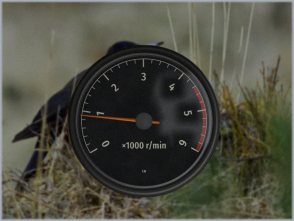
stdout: 900 rpm
